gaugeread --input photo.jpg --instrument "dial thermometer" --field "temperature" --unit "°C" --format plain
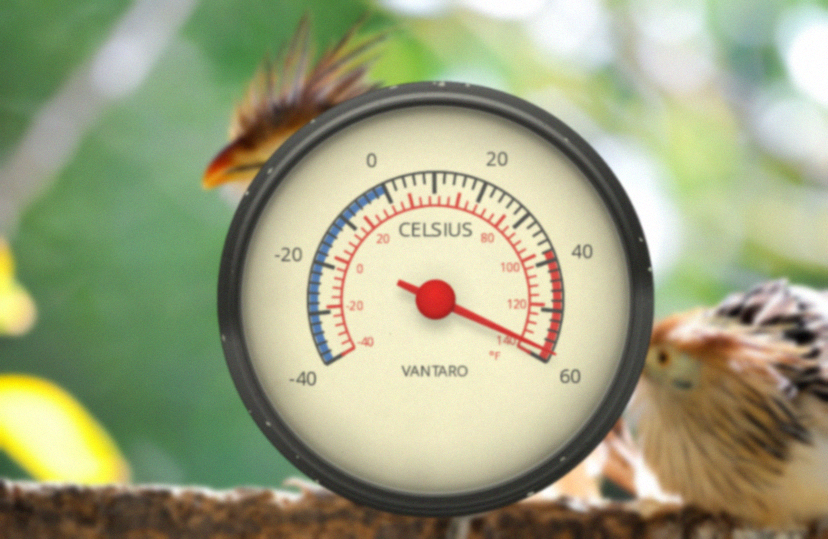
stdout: 58 °C
